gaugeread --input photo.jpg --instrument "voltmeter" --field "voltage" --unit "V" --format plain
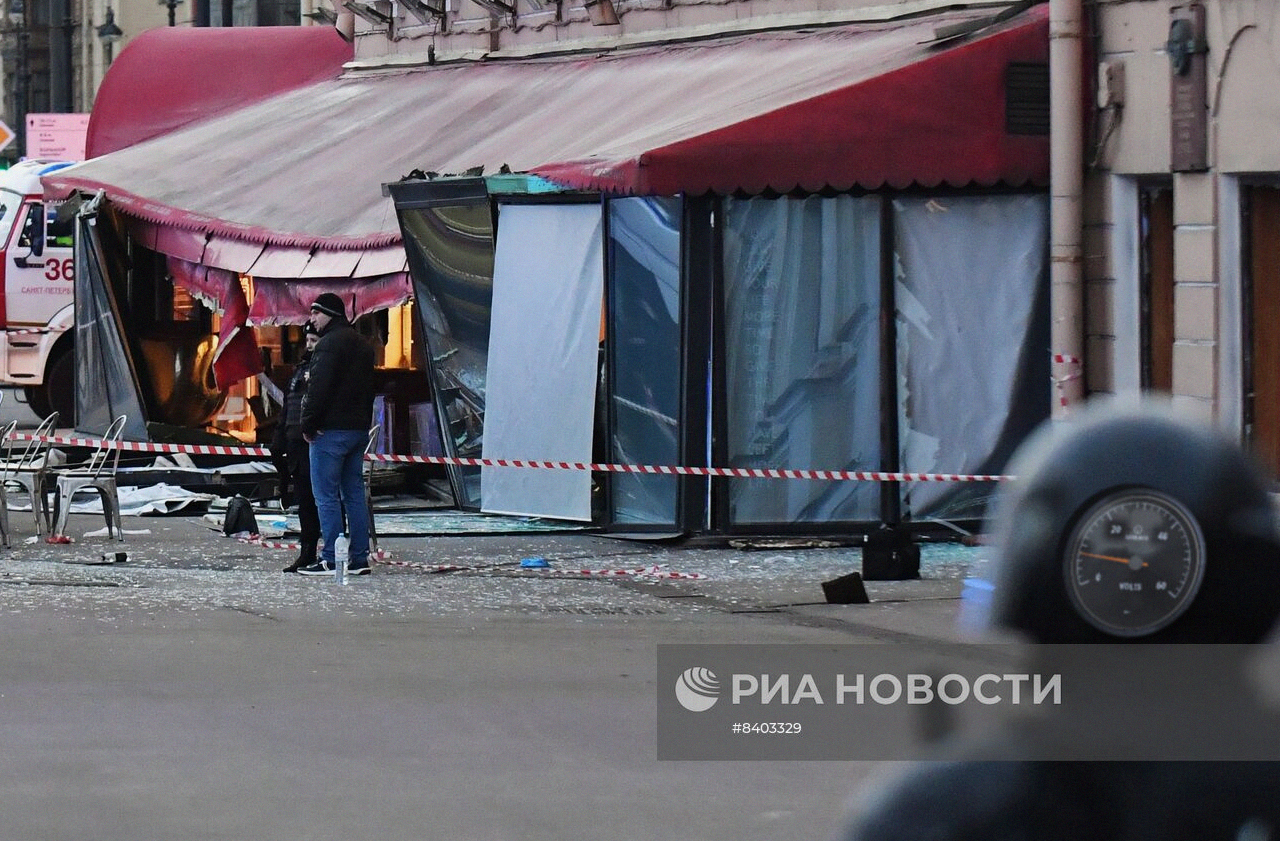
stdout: 8 V
